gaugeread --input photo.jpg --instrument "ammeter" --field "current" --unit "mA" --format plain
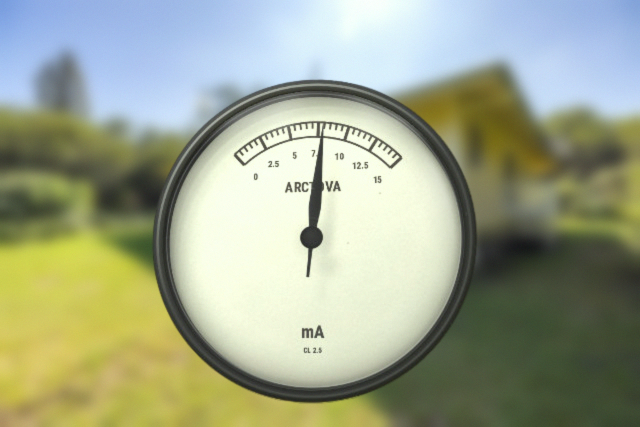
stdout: 8 mA
